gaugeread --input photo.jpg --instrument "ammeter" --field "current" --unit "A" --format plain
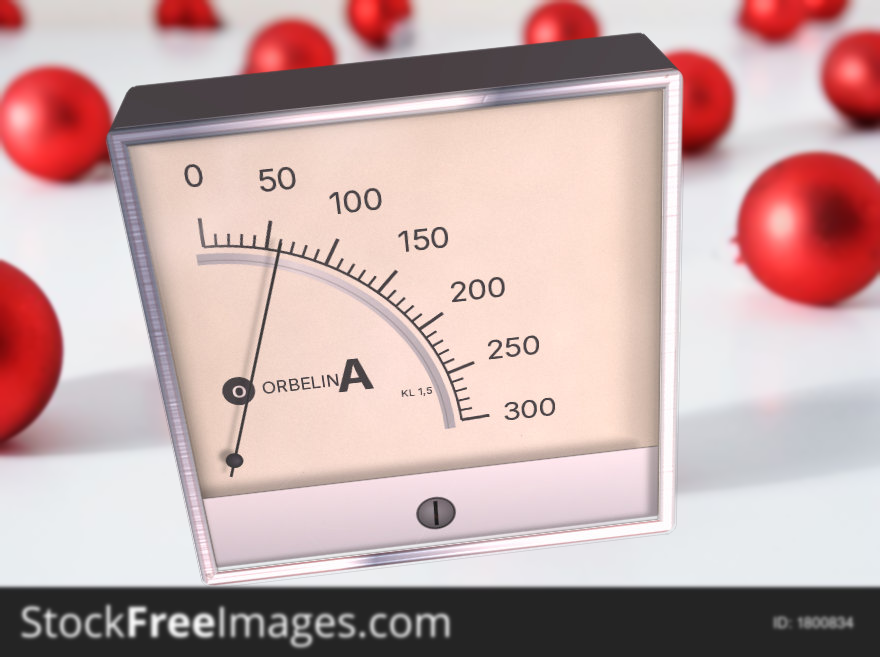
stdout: 60 A
